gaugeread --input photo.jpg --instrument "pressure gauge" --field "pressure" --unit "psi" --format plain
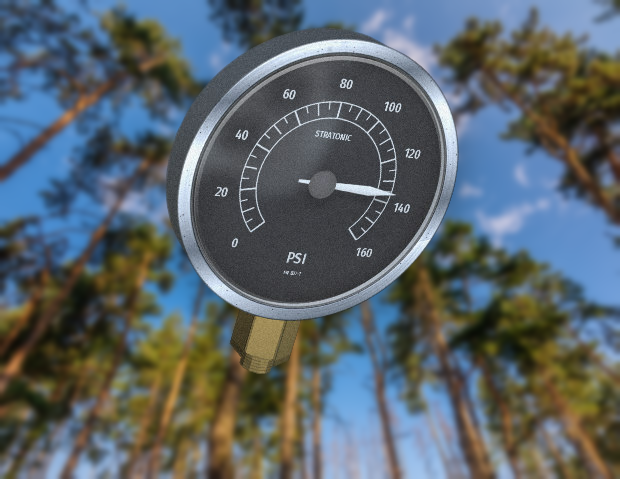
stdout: 135 psi
